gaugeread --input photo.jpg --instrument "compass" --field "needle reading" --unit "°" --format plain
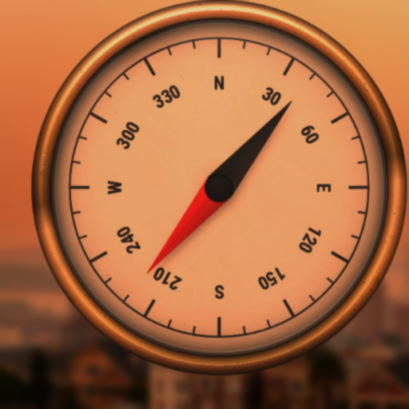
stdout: 220 °
